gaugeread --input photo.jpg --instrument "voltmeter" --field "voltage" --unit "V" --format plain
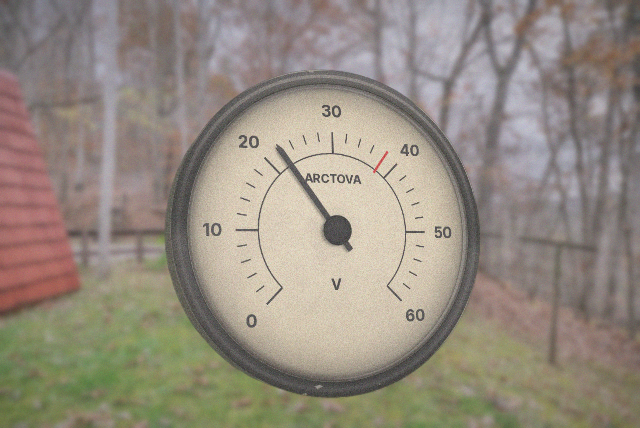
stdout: 22 V
